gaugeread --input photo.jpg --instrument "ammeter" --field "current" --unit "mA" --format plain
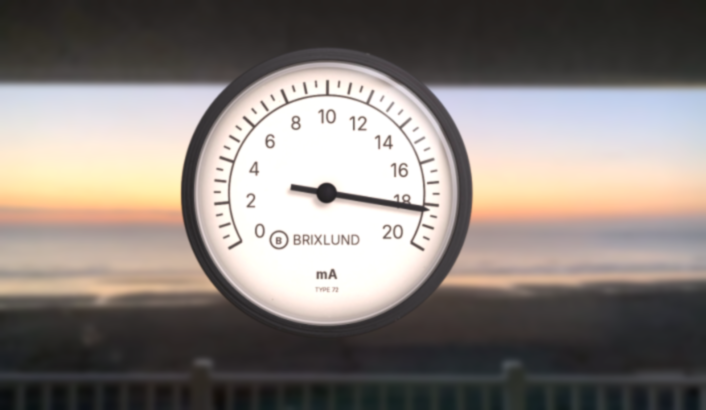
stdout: 18.25 mA
